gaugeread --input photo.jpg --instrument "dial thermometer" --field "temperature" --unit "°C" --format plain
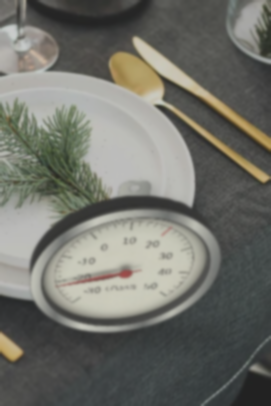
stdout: -20 °C
